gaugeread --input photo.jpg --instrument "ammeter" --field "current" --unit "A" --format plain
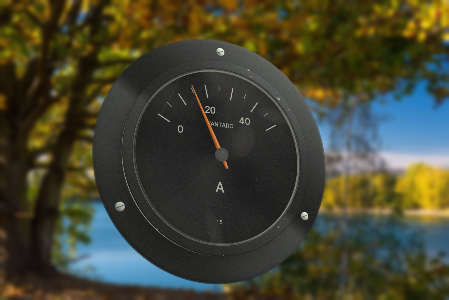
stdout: 15 A
